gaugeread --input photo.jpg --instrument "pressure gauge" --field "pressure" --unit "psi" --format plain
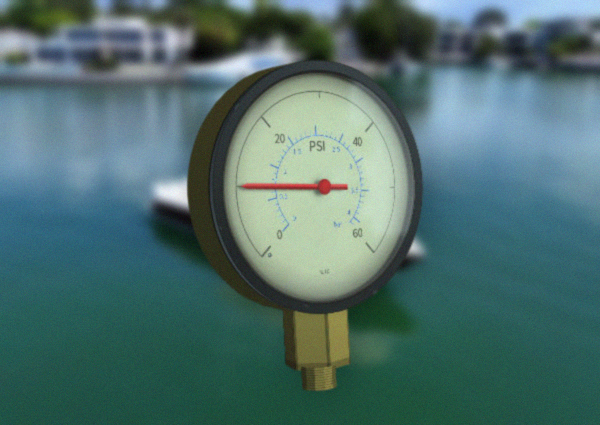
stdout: 10 psi
